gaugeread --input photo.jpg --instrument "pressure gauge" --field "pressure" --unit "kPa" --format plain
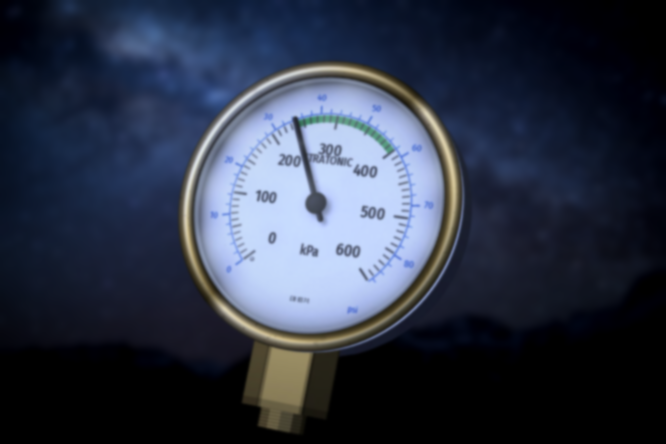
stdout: 240 kPa
